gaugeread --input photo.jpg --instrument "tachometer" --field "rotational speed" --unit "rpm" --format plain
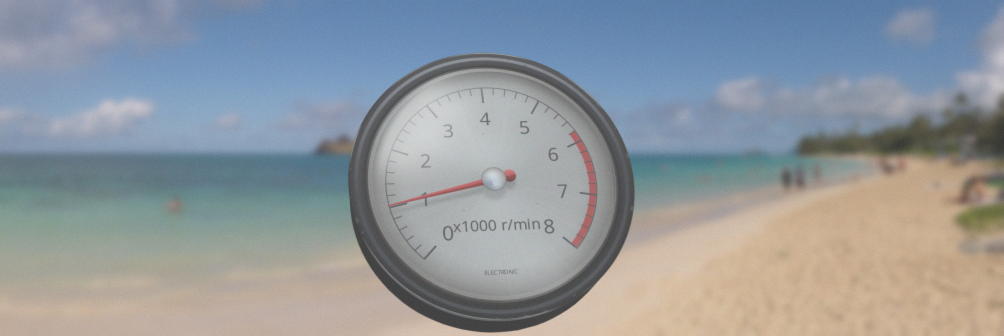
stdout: 1000 rpm
